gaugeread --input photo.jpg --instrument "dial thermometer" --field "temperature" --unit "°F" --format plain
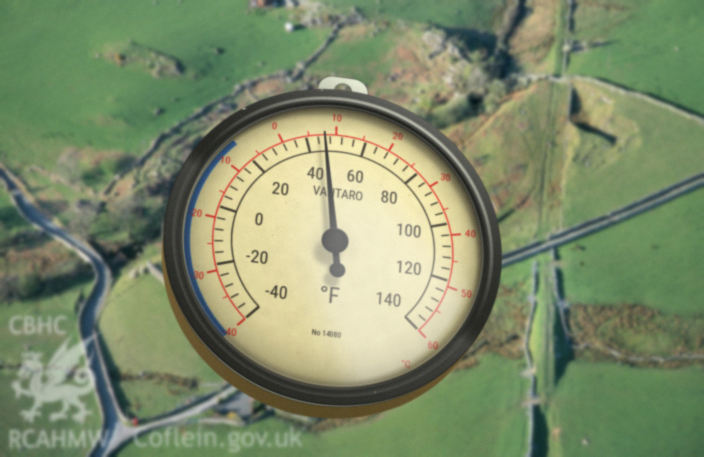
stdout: 46 °F
